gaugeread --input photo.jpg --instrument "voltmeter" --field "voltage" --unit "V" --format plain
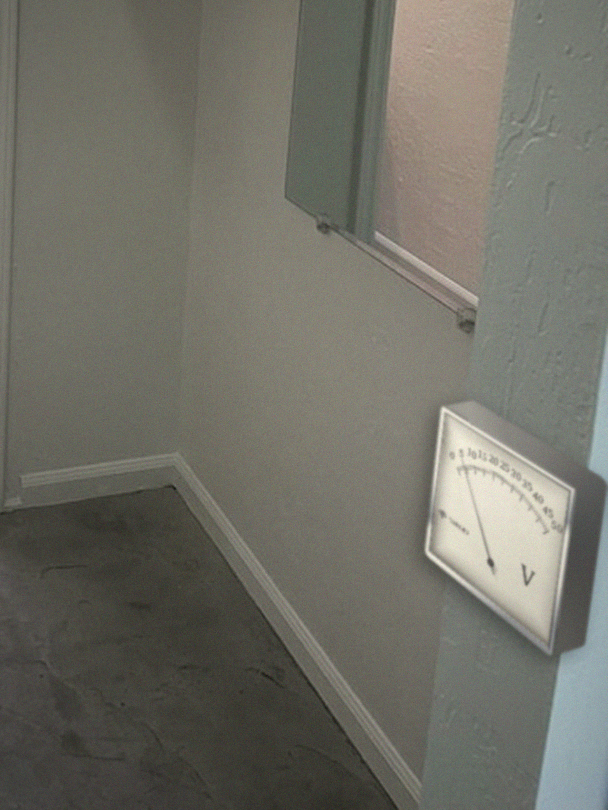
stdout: 5 V
